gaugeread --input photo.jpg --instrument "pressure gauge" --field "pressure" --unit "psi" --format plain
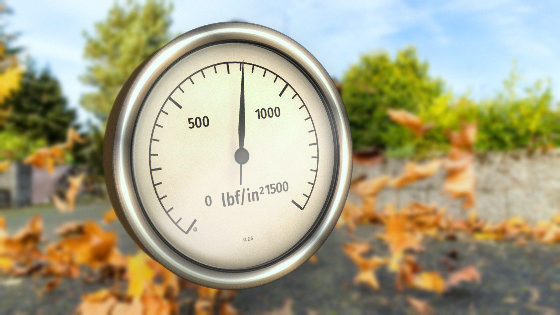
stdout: 800 psi
